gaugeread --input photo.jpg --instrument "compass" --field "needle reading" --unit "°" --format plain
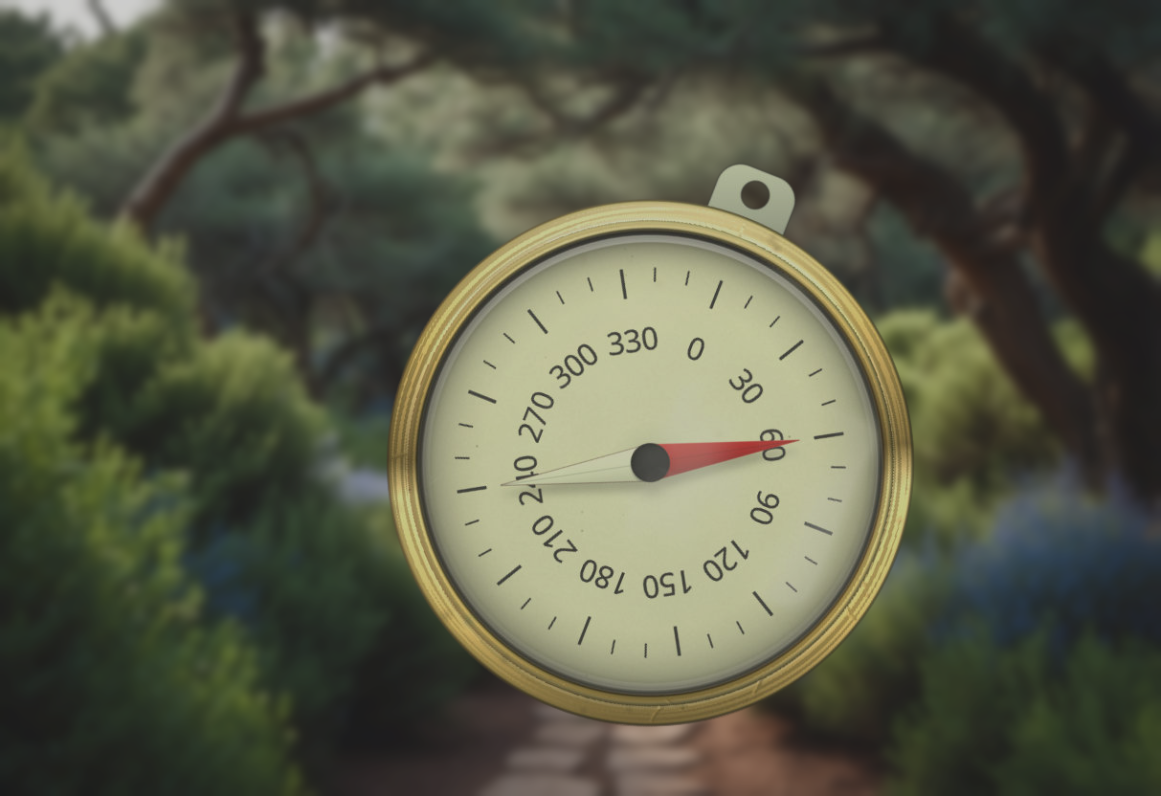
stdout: 60 °
